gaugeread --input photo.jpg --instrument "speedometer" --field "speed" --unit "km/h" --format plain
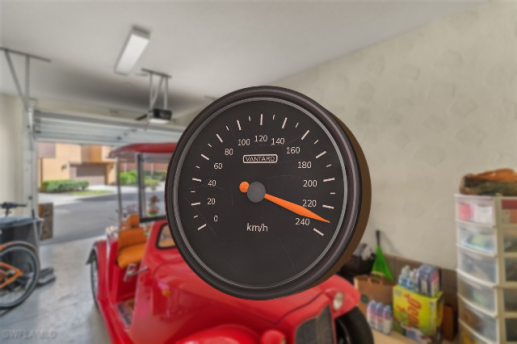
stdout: 230 km/h
